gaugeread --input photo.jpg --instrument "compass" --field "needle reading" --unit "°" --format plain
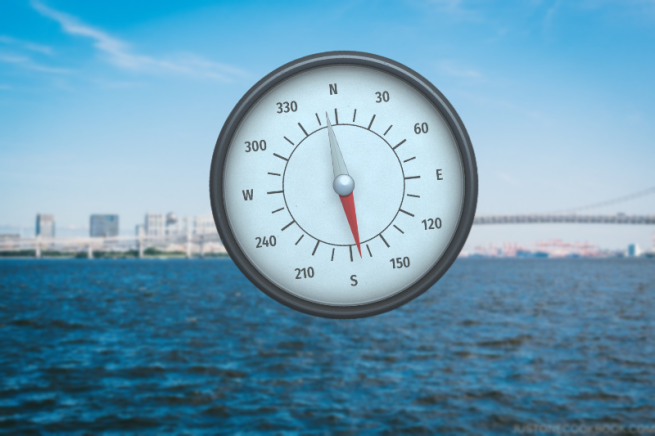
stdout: 172.5 °
